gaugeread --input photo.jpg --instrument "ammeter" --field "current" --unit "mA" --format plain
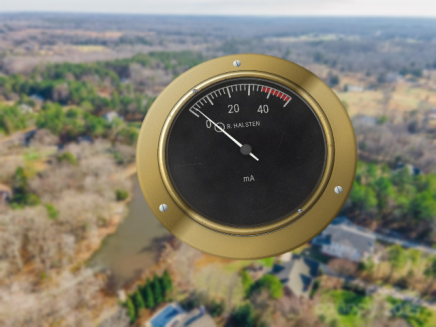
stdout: 2 mA
